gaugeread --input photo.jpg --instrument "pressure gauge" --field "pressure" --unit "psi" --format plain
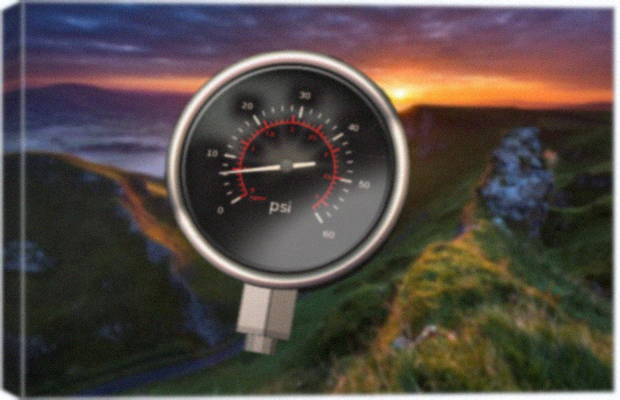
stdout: 6 psi
